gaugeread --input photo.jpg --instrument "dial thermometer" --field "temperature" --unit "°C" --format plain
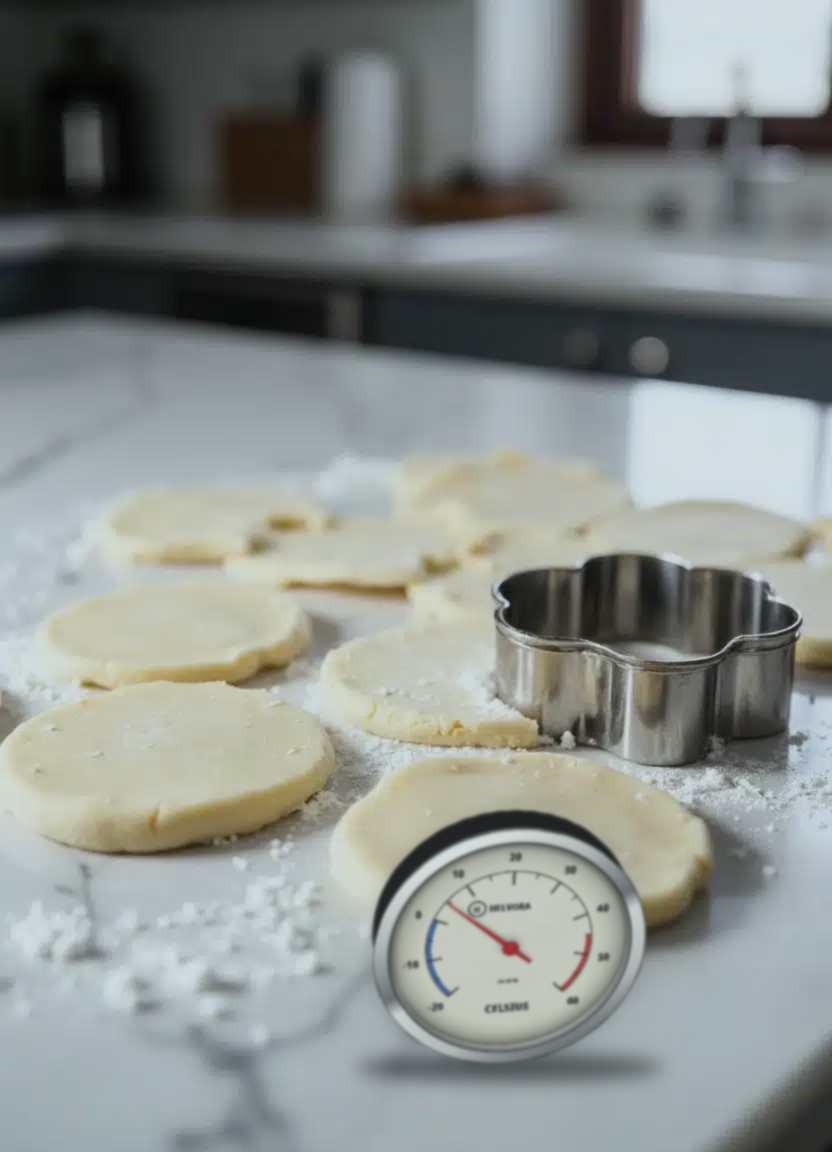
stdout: 5 °C
